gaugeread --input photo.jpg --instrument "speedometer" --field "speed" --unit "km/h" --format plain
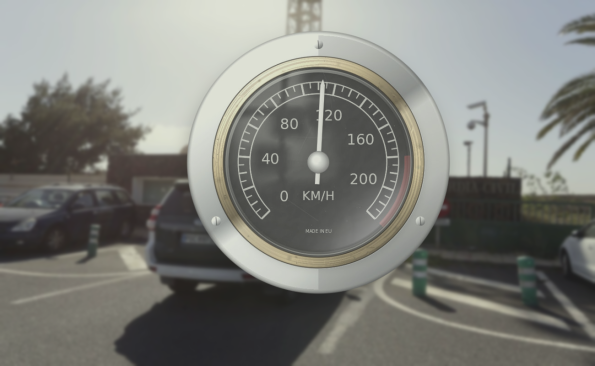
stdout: 112.5 km/h
